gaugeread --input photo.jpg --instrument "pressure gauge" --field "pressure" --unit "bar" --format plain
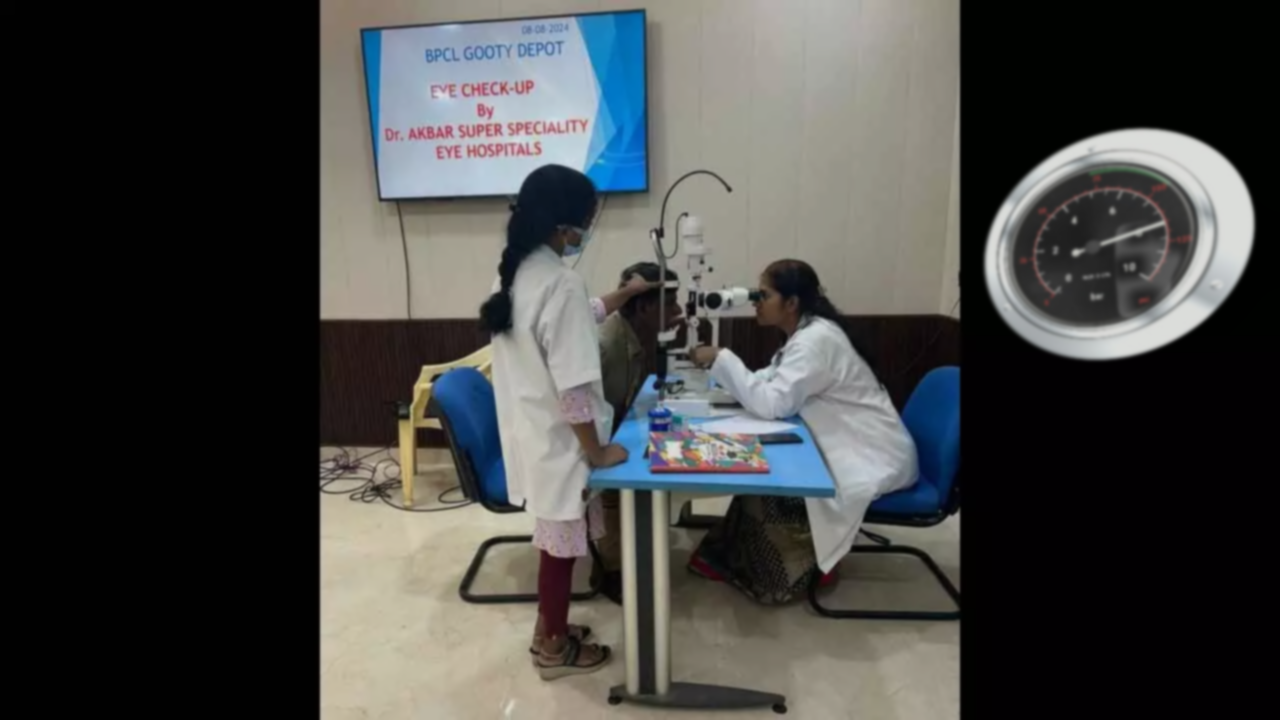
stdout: 8 bar
